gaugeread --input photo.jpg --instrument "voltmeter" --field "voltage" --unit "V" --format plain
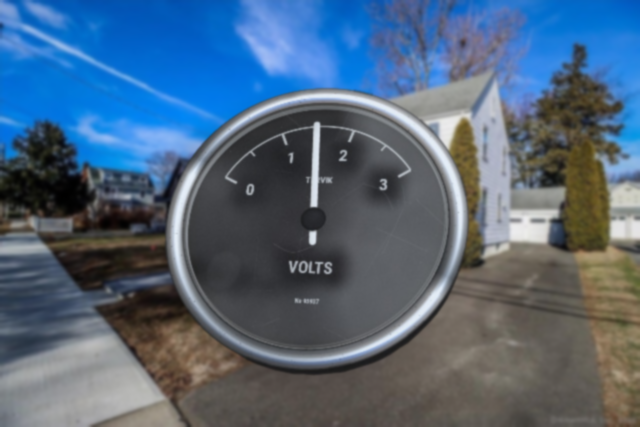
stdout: 1.5 V
